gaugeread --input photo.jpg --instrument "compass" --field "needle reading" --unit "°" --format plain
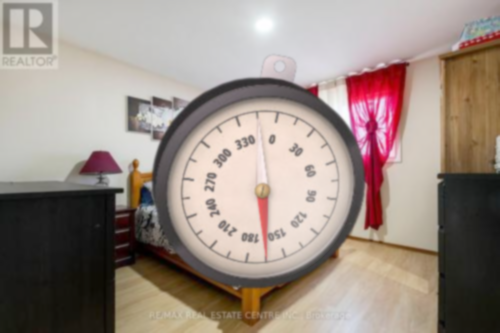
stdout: 165 °
